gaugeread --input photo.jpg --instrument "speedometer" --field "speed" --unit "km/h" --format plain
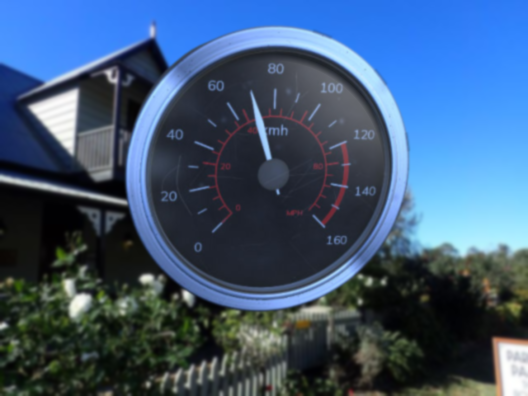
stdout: 70 km/h
